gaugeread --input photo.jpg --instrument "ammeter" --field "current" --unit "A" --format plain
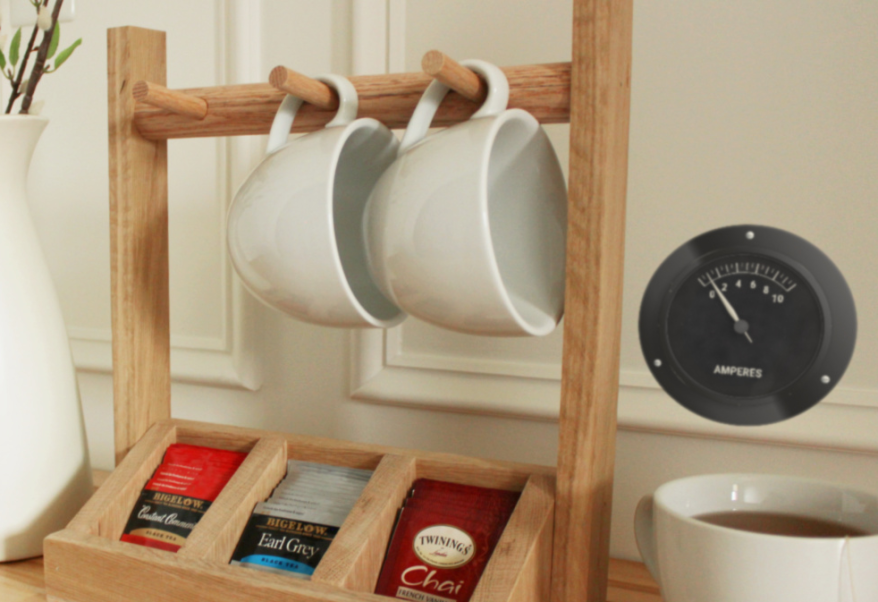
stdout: 1 A
